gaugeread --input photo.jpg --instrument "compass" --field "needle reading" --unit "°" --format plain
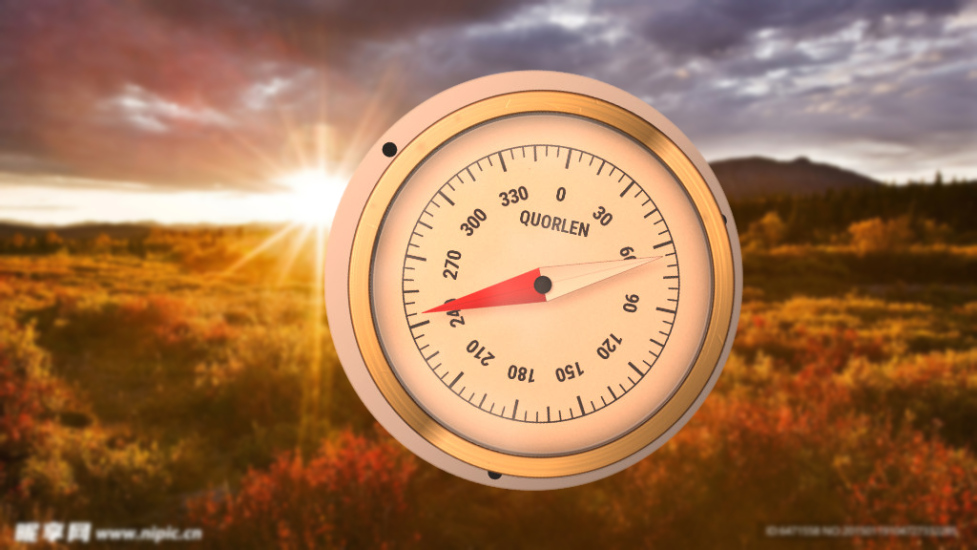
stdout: 245 °
